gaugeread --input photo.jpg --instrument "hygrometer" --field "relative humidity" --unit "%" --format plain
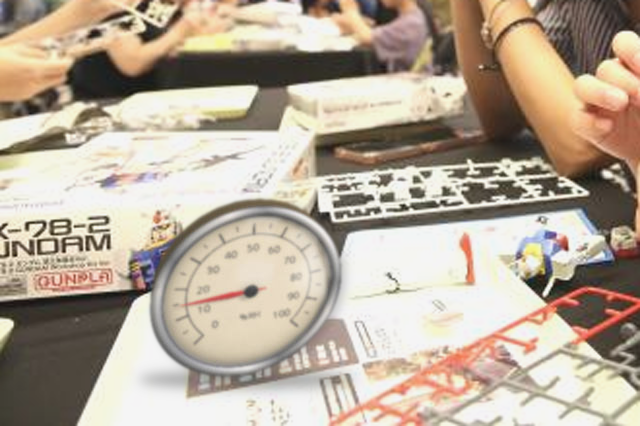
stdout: 15 %
